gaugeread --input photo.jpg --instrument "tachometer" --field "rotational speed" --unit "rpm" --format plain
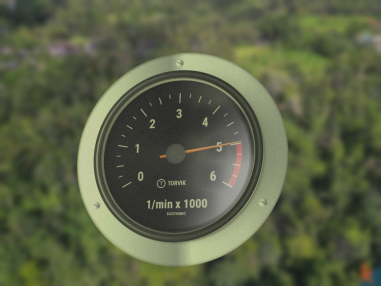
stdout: 5000 rpm
